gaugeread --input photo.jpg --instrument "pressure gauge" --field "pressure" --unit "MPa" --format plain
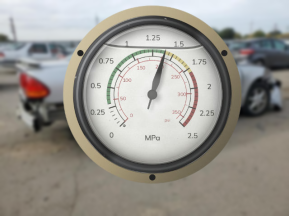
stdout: 1.4 MPa
